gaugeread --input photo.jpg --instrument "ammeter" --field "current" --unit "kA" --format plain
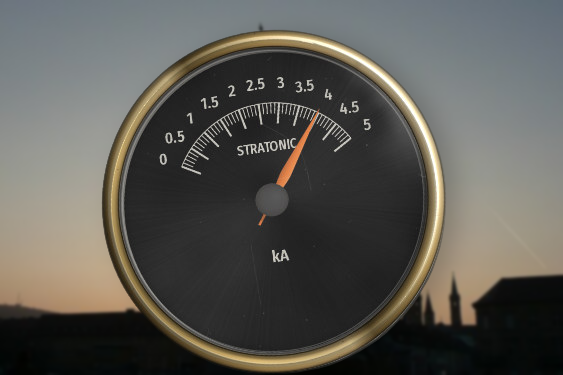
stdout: 4 kA
